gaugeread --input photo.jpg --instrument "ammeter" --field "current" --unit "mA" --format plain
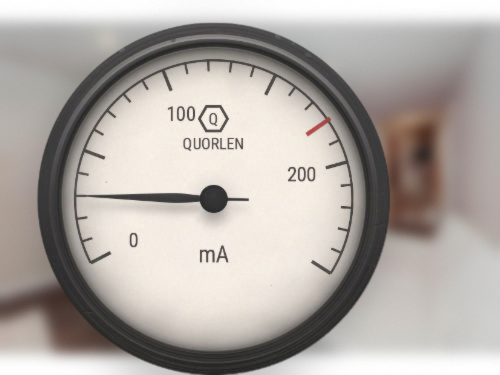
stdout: 30 mA
